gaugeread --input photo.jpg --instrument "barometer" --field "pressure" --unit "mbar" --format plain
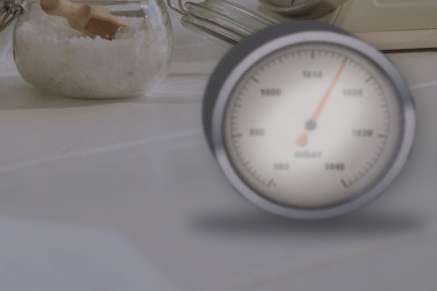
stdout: 1015 mbar
